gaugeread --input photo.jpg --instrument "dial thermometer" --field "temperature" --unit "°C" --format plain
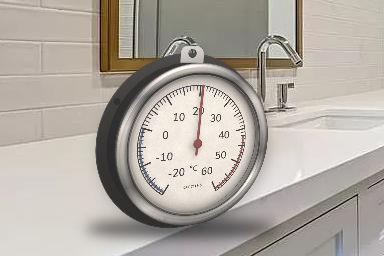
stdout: 20 °C
